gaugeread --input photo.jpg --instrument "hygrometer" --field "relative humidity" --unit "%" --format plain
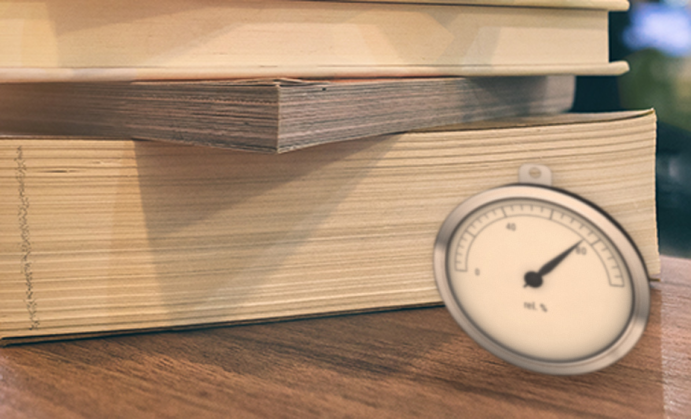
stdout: 76 %
